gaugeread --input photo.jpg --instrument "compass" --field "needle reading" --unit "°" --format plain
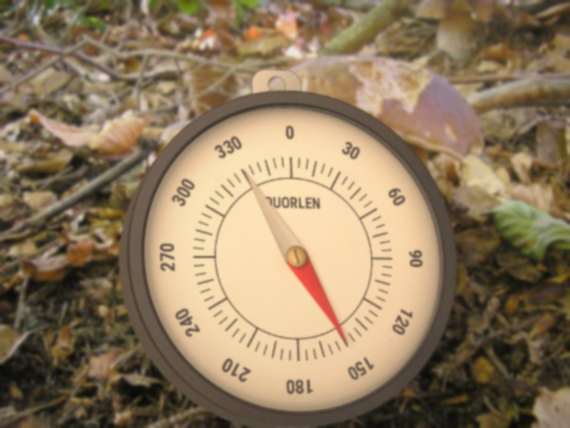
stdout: 150 °
